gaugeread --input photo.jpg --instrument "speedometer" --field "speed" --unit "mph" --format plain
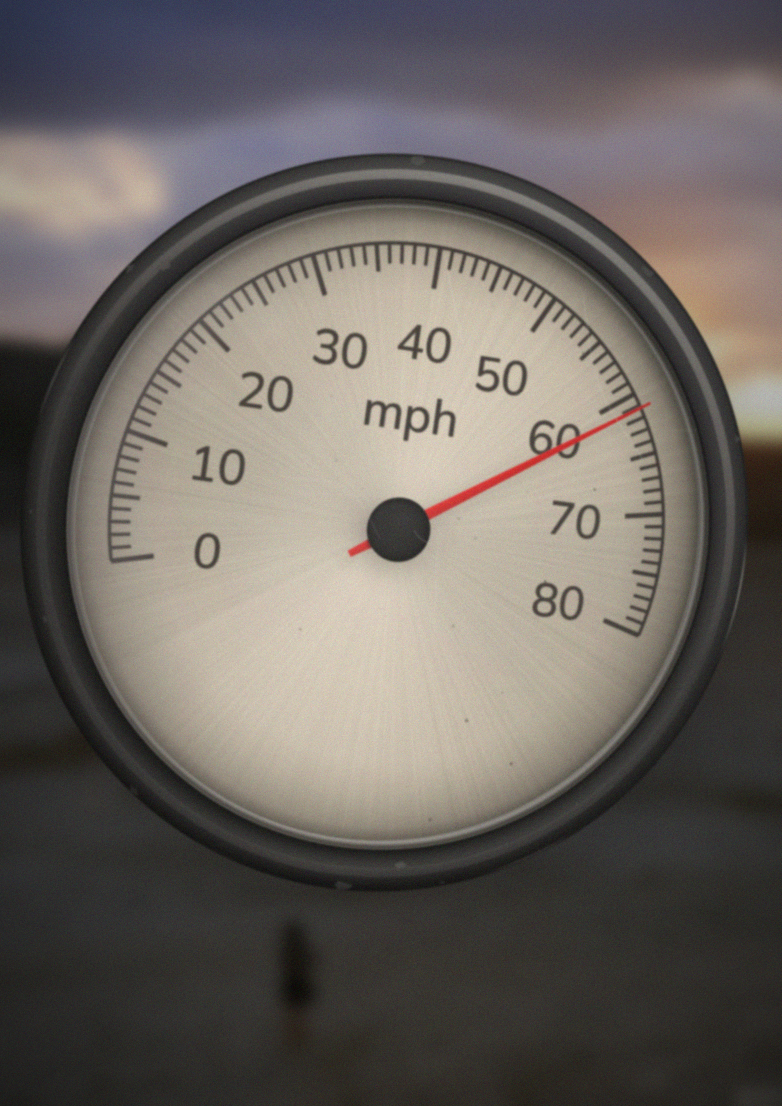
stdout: 61 mph
